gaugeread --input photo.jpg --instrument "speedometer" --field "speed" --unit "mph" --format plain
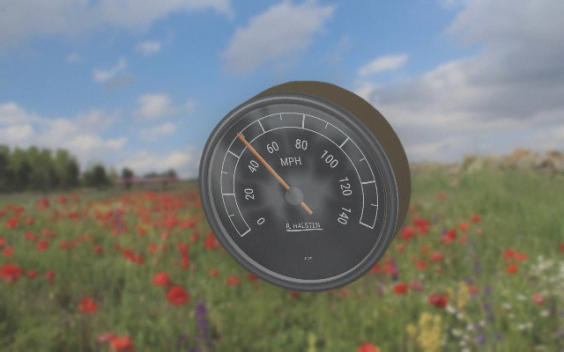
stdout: 50 mph
